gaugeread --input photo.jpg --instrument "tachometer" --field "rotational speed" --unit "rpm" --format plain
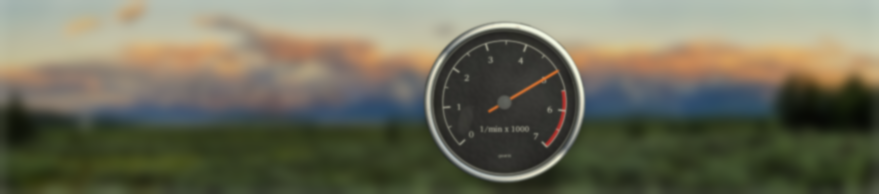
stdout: 5000 rpm
